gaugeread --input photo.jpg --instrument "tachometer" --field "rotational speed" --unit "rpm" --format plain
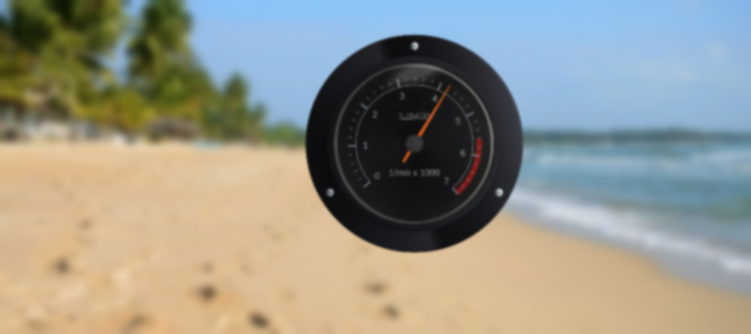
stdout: 4200 rpm
